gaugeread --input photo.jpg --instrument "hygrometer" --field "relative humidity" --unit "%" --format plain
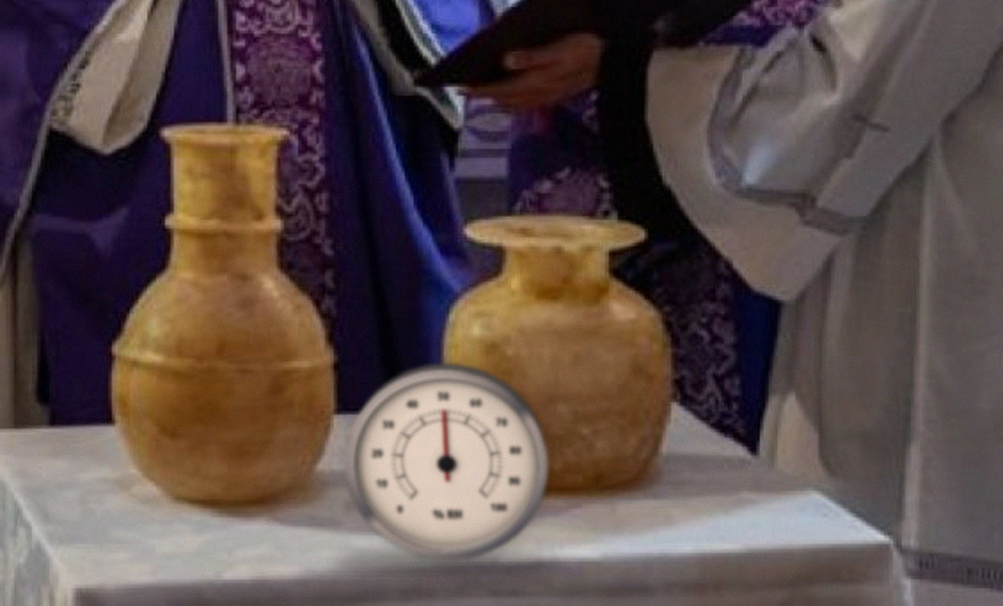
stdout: 50 %
